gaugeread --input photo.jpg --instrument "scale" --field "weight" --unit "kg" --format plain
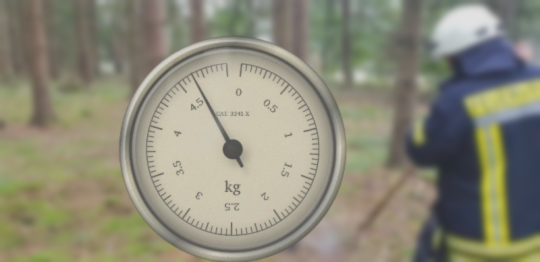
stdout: 4.65 kg
